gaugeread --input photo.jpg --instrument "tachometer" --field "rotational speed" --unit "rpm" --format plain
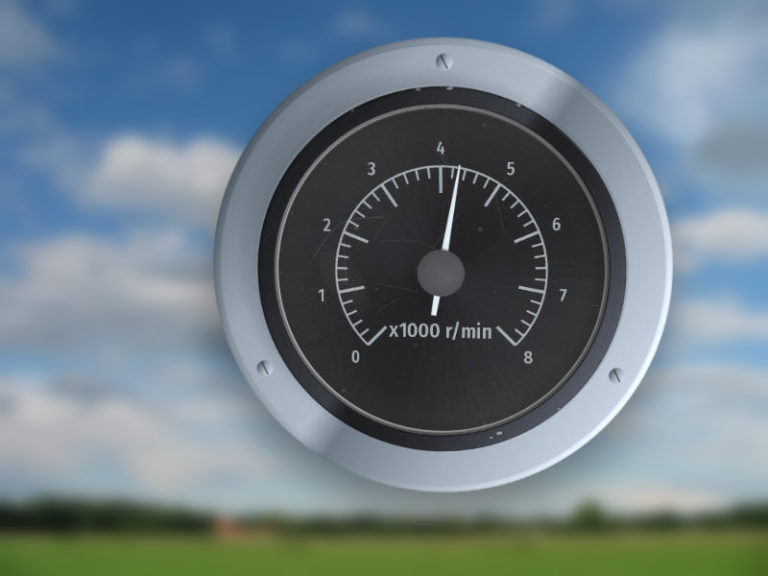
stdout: 4300 rpm
